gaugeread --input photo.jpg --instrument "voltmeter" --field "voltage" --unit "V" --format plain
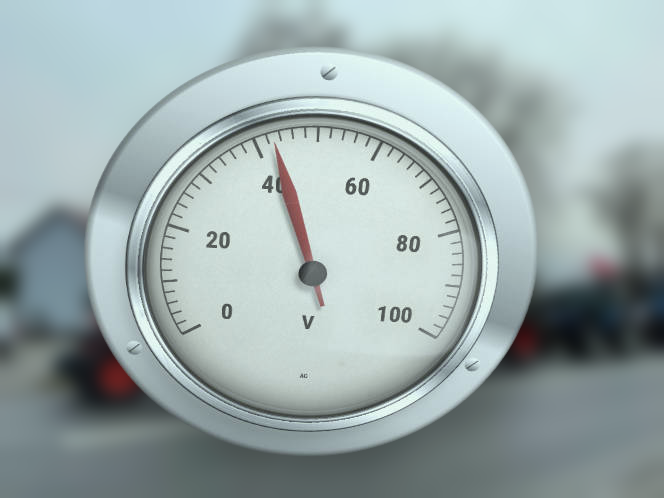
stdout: 43 V
